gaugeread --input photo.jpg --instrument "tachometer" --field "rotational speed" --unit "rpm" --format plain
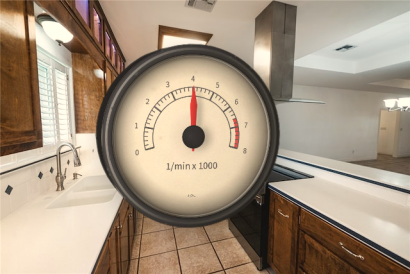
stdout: 4000 rpm
